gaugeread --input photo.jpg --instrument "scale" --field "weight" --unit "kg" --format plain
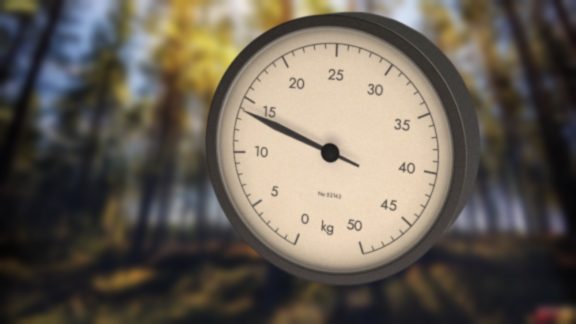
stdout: 14 kg
